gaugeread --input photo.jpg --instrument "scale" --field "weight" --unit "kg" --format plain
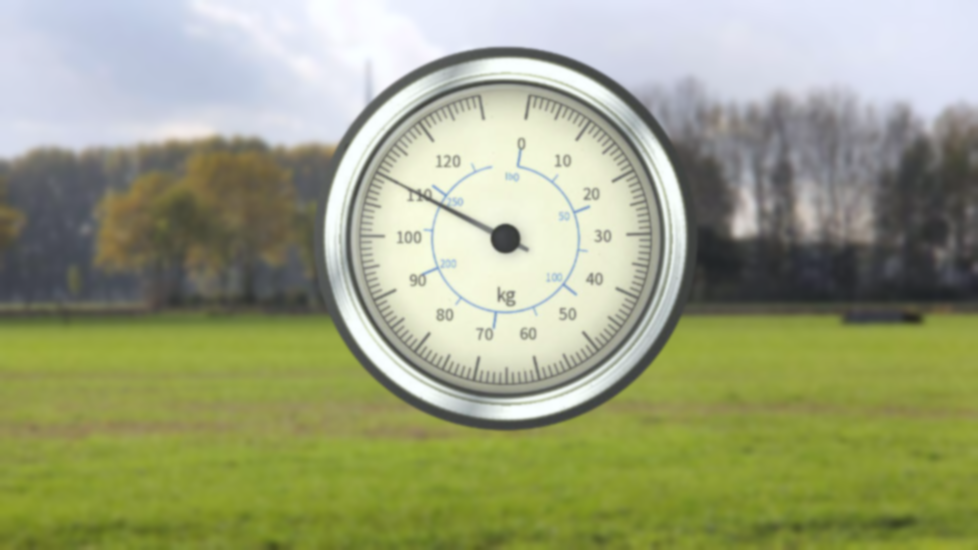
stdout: 110 kg
